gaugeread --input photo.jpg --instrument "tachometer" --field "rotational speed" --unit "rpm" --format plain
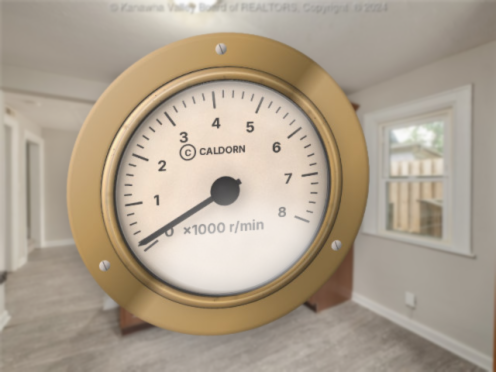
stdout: 200 rpm
